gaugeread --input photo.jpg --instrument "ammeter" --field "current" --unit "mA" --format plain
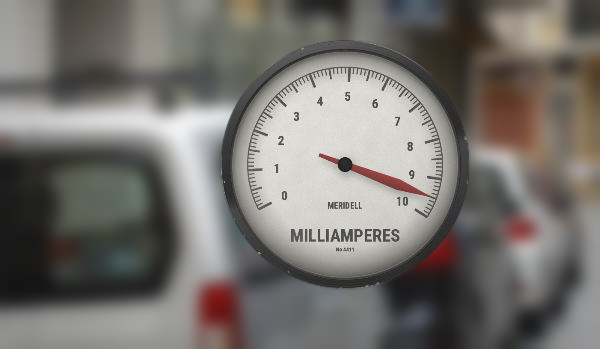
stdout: 9.5 mA
